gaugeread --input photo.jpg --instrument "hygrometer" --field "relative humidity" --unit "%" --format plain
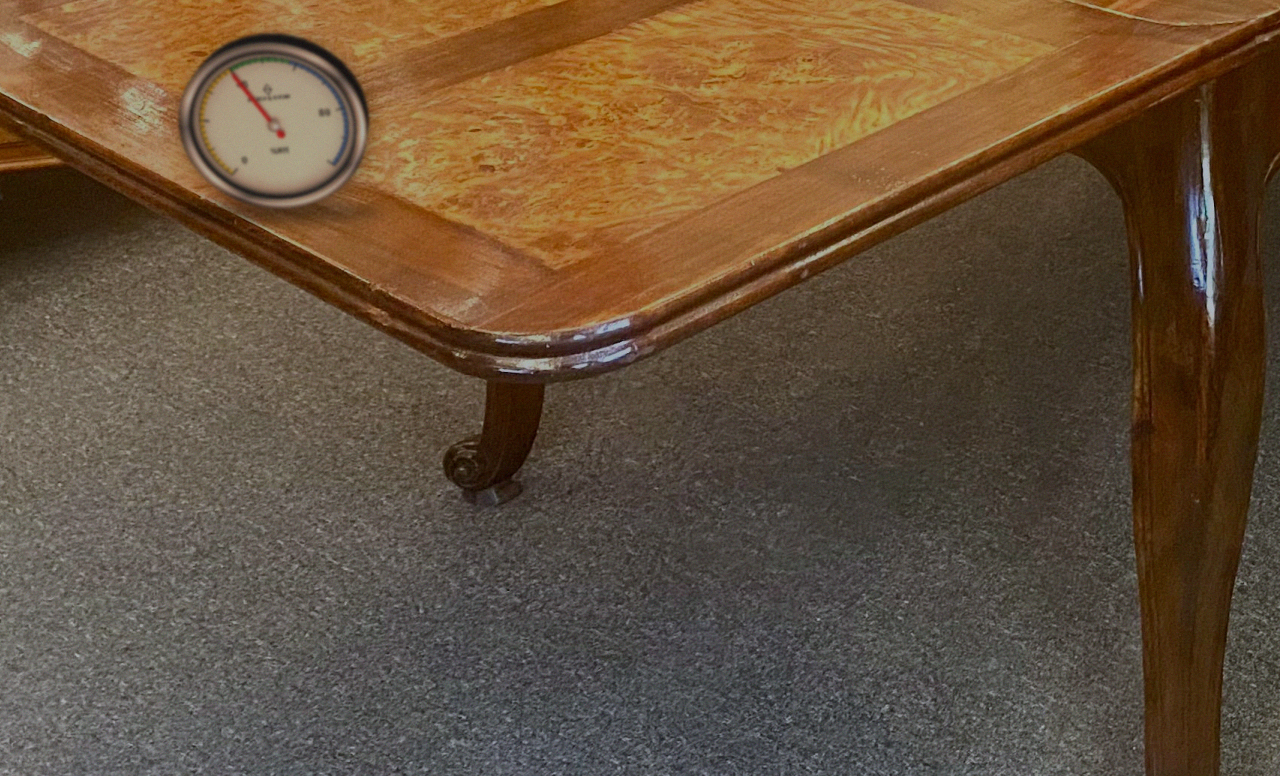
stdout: 40 %
